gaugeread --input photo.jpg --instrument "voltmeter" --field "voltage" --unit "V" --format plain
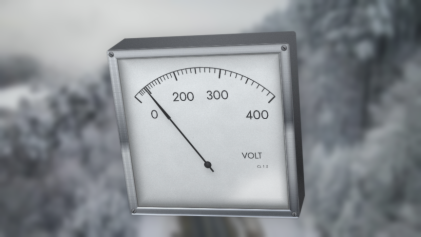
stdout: 100 V
